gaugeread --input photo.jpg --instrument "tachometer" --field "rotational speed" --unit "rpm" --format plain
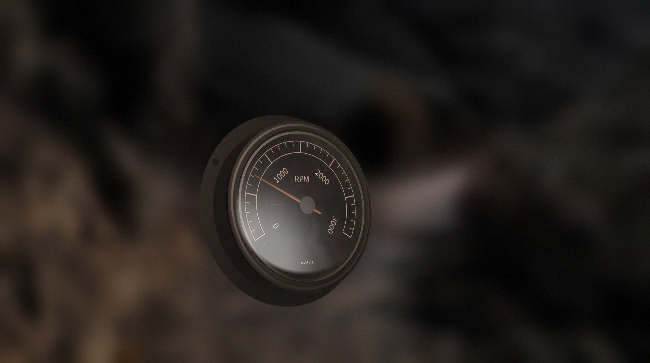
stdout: 700 rpm
